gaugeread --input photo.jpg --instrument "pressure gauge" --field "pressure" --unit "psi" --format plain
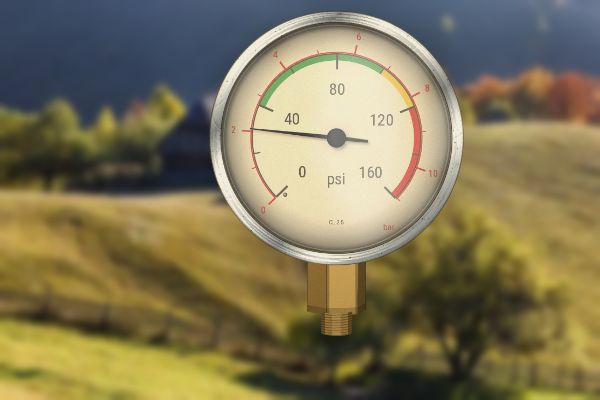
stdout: 30 psi
